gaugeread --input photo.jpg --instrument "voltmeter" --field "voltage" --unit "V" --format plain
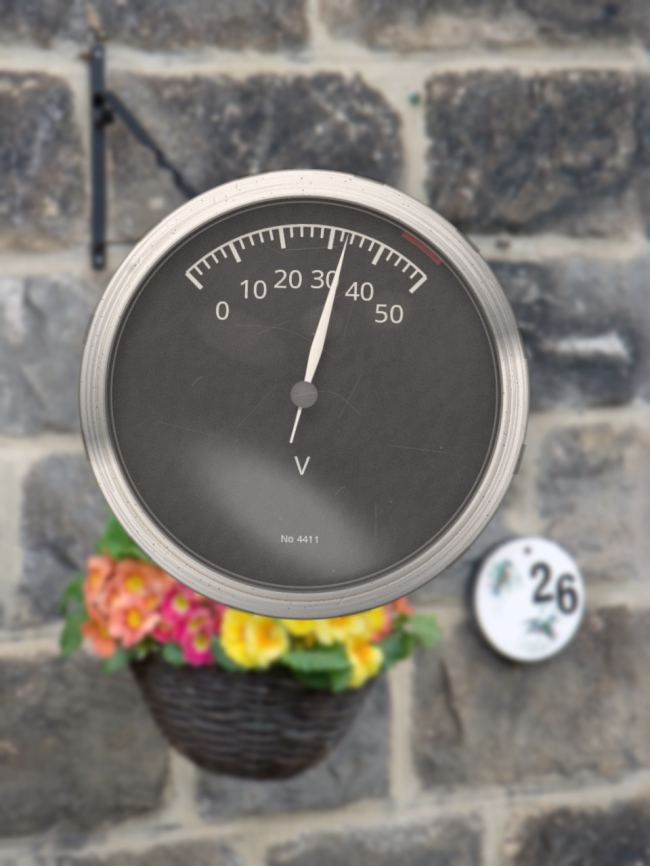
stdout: 33 V
